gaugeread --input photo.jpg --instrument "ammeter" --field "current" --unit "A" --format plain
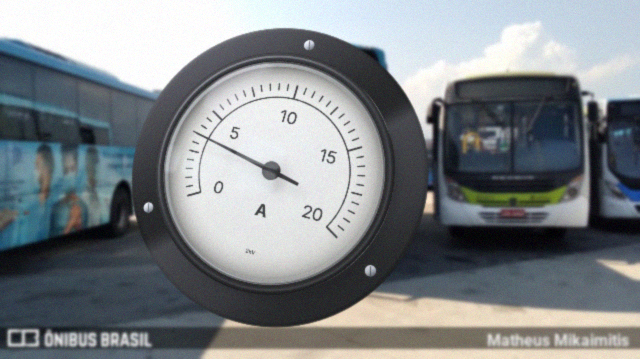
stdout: 3.5 A
